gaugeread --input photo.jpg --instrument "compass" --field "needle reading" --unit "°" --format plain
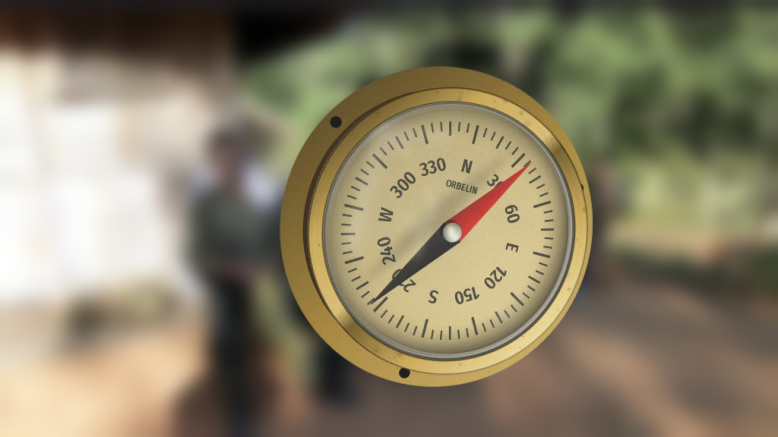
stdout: 35 °
